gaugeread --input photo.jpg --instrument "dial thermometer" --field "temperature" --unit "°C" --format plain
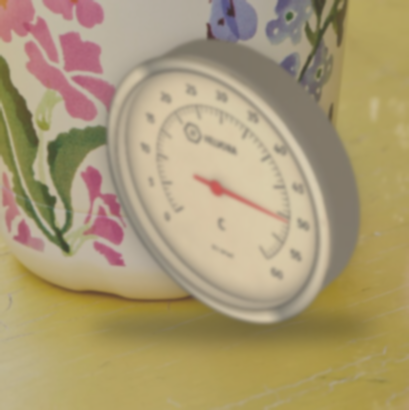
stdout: 50 °C
